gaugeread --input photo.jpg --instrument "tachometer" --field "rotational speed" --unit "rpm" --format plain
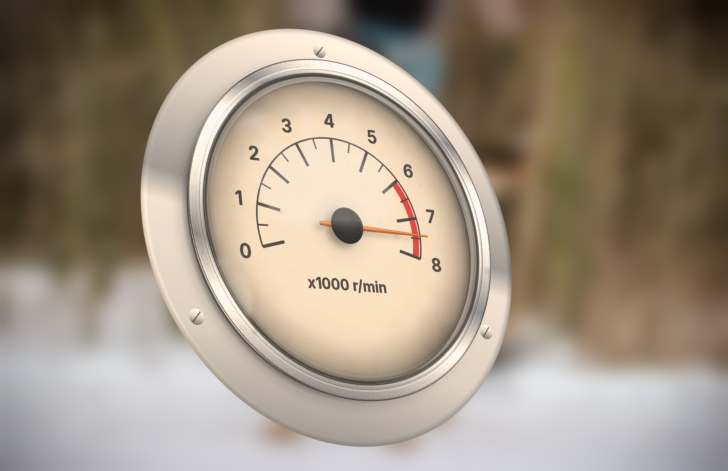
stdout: 7500 rpm
